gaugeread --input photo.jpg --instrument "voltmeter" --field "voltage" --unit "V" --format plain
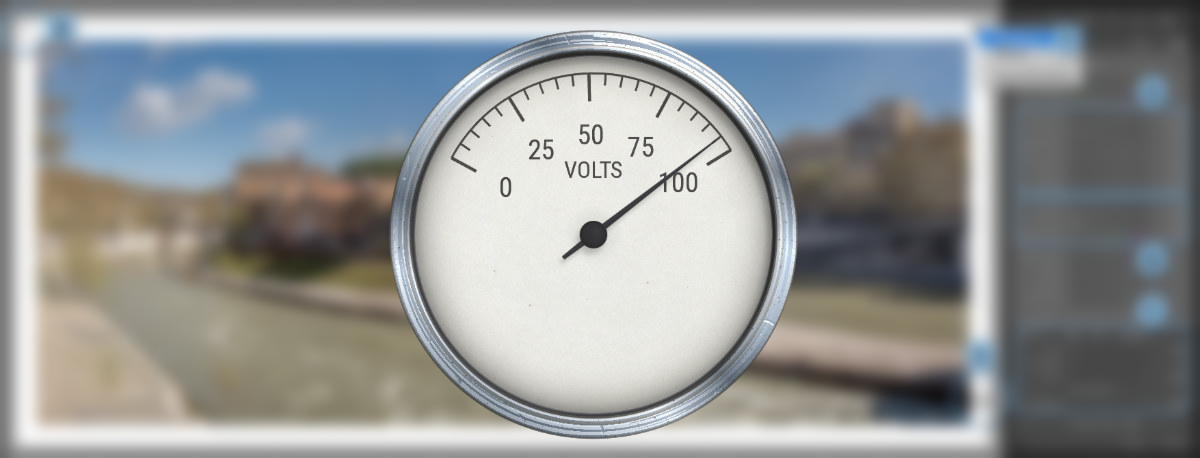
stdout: 95 V
